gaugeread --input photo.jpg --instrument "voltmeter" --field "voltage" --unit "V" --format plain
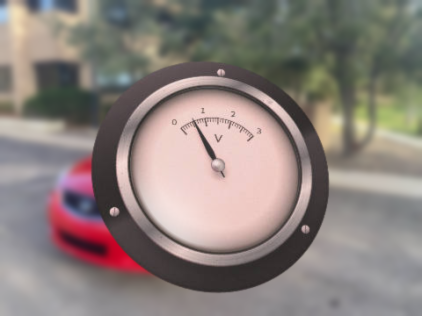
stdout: 0.5 V
